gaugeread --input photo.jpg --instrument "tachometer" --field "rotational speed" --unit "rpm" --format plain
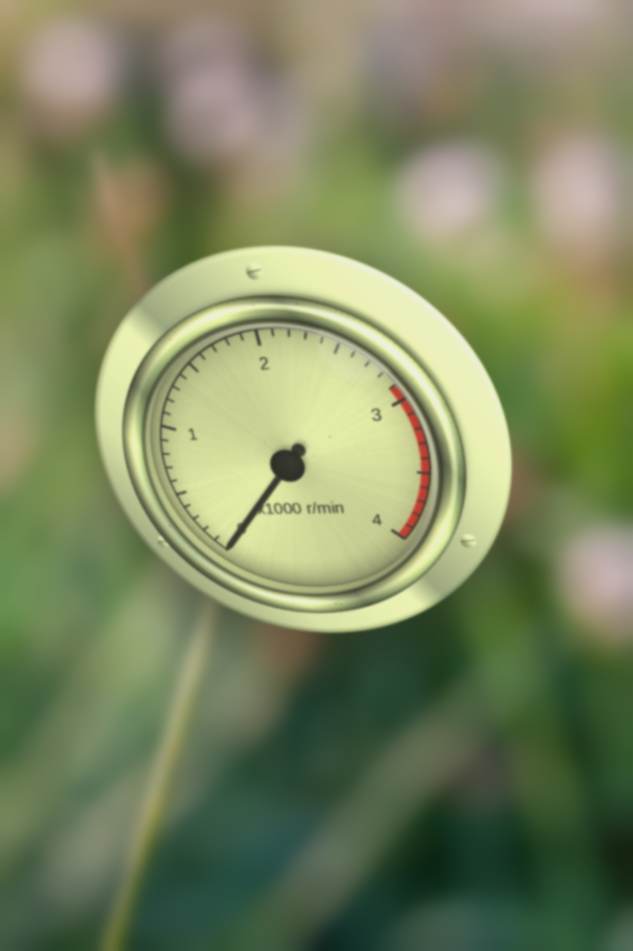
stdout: 0 rpm
